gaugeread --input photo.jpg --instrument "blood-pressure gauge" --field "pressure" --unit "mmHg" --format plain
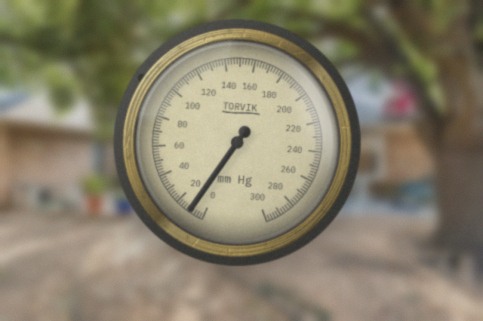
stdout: 10 mmHg
